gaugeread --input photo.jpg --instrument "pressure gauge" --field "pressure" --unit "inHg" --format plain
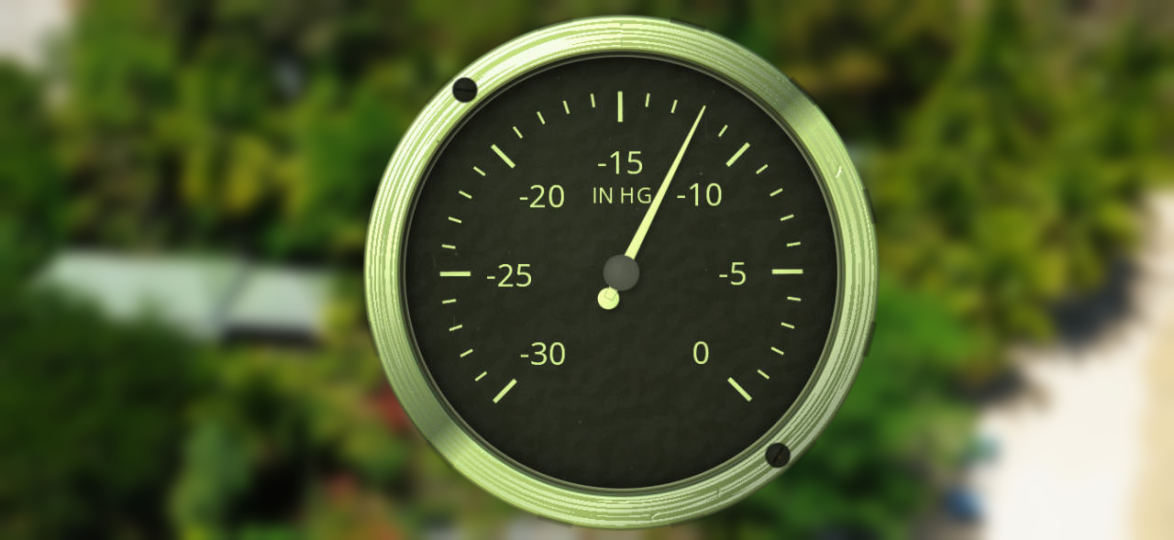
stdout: -12 inHg
